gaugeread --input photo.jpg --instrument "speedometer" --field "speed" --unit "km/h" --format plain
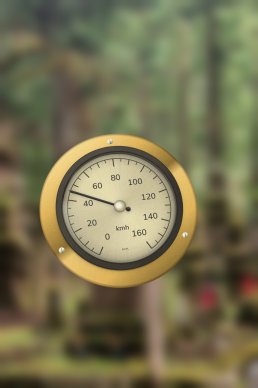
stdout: 45 km/h
